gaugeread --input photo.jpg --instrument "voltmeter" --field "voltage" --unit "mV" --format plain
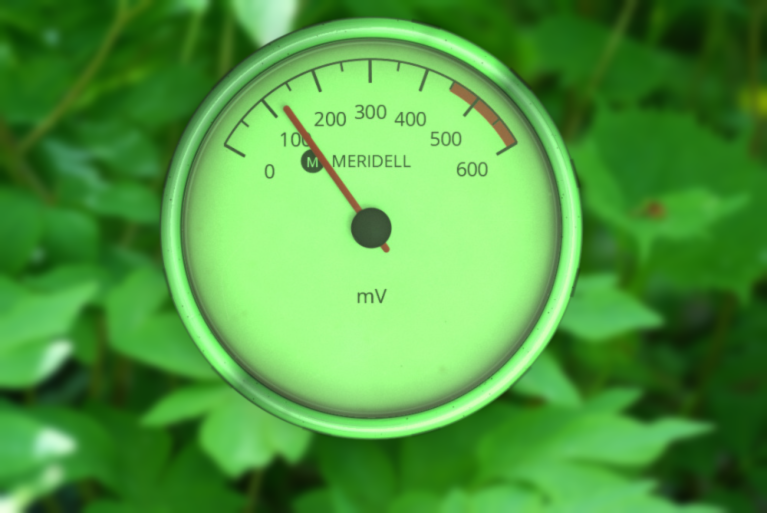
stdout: 125 mV
